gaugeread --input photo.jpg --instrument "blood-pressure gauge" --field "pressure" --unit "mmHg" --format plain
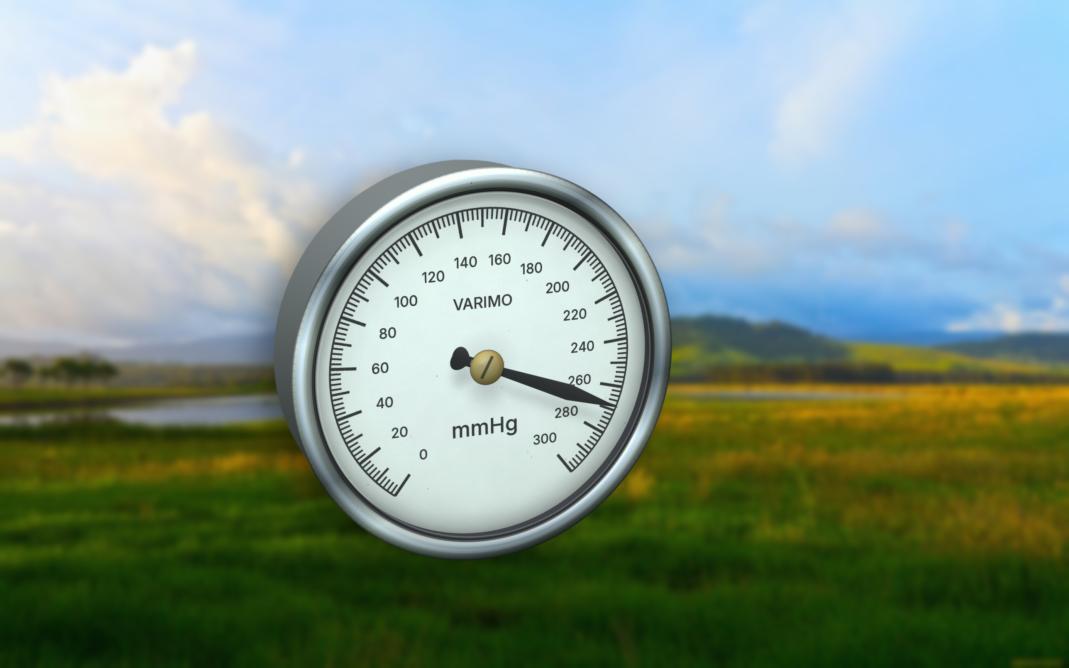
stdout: 268 mmHg
